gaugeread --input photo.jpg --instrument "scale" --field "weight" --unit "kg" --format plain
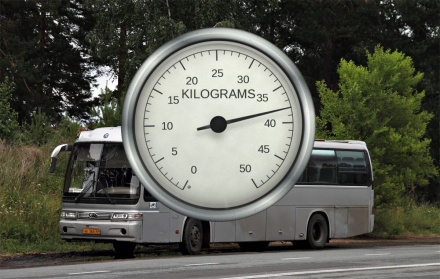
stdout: 38 kg
